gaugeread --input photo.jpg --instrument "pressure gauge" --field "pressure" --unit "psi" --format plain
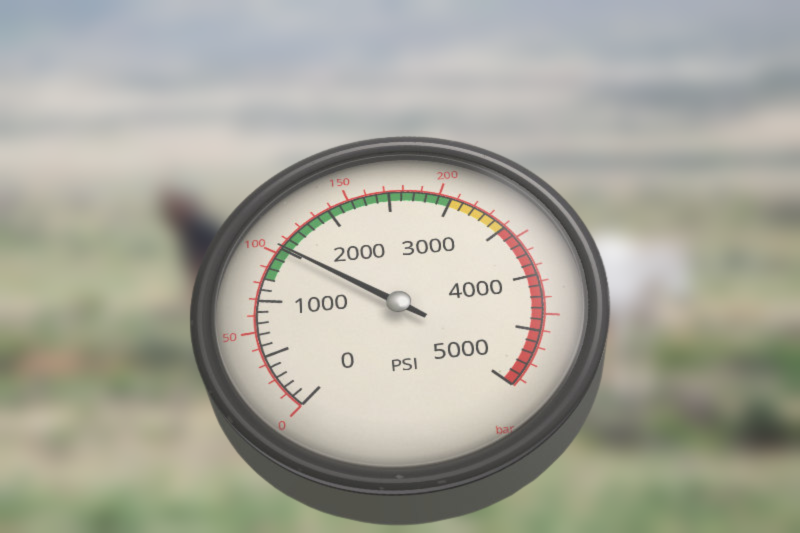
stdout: 1500 psi
